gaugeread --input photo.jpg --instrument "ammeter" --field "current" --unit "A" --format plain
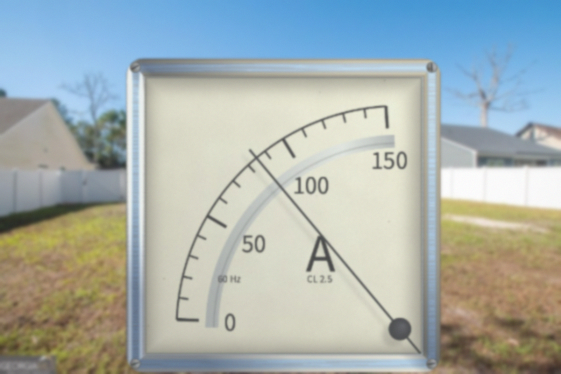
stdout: 85 A
